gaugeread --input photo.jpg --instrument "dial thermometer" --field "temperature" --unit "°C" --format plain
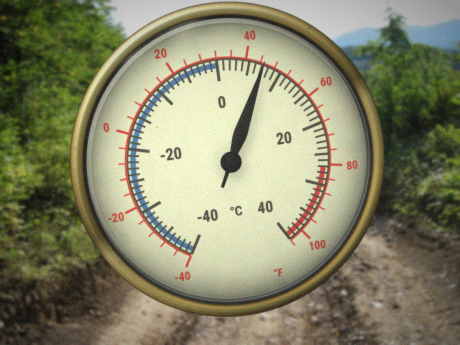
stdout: 7 °C
